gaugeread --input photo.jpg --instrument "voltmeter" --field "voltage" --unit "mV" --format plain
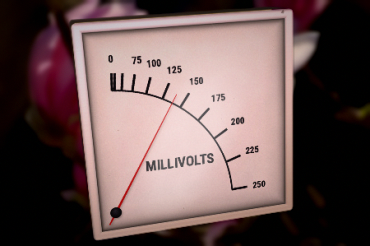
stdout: 137.5 mV
